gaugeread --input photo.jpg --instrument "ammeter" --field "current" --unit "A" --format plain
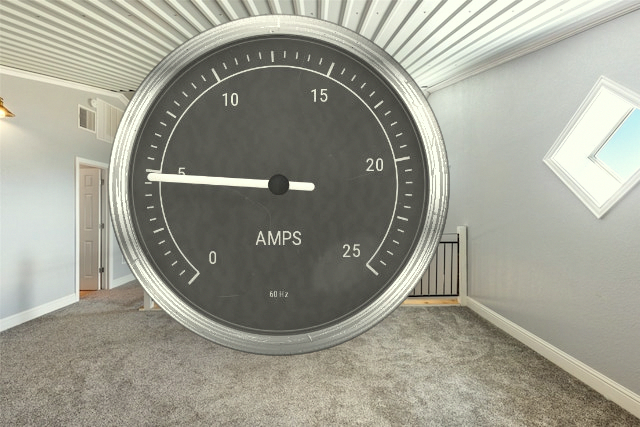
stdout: 4.75 A
